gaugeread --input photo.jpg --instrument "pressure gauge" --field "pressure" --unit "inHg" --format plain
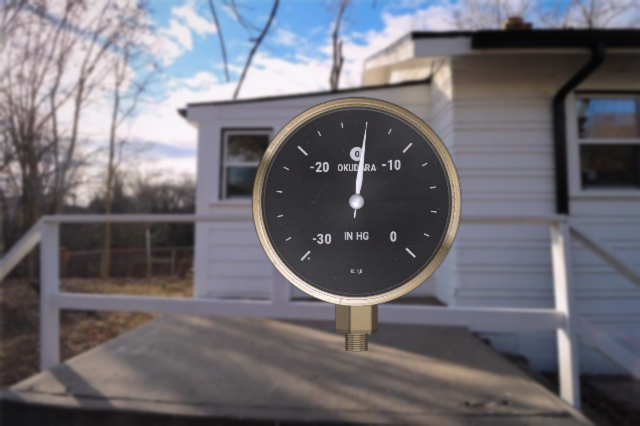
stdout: -14 inHg
